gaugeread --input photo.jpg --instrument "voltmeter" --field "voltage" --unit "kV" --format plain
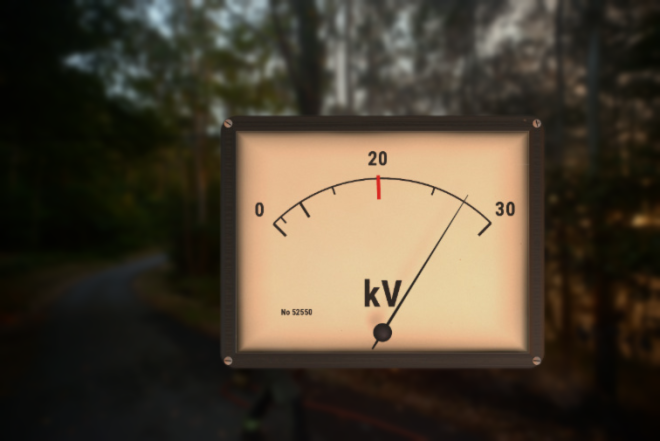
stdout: 27.5 kV
